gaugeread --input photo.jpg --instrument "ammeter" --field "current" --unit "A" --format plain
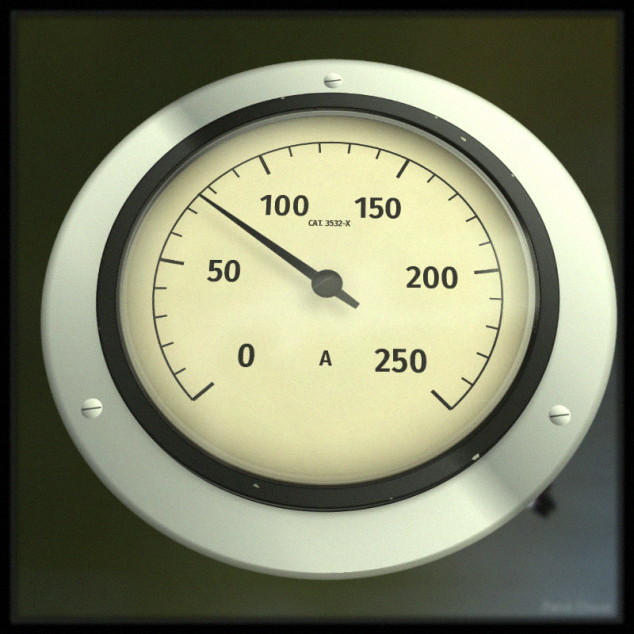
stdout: 75 A
